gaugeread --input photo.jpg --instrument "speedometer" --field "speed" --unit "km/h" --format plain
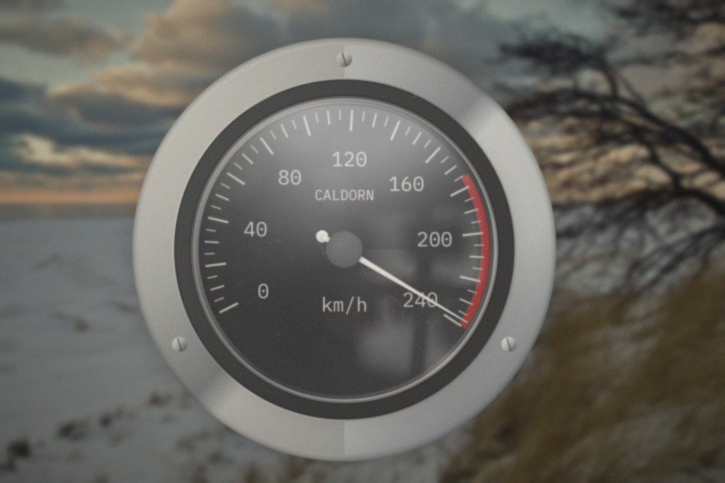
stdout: 237.5 km/h
